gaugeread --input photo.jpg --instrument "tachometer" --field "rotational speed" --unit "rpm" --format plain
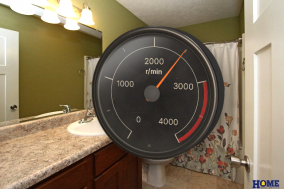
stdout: 2500 rpm
